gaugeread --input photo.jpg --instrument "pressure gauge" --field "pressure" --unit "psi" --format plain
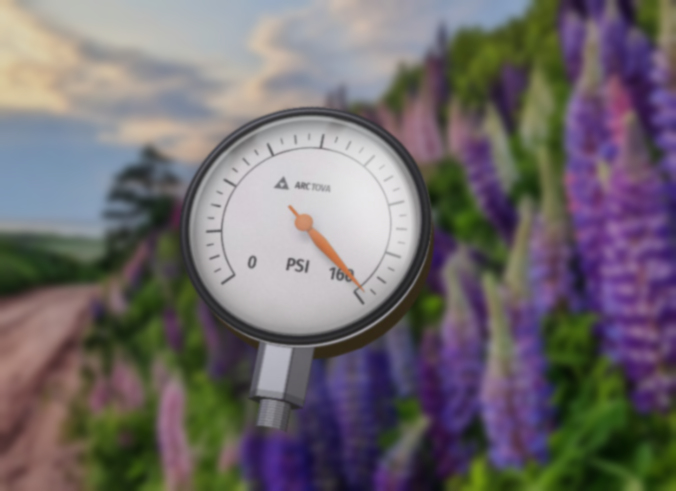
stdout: 157.5 psi
